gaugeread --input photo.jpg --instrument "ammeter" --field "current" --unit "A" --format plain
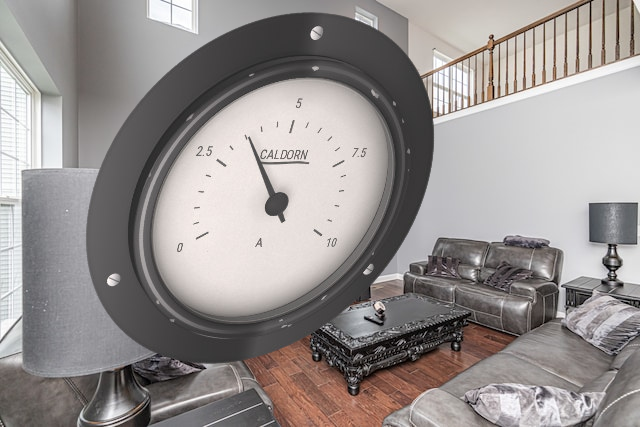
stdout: 3.5 A
